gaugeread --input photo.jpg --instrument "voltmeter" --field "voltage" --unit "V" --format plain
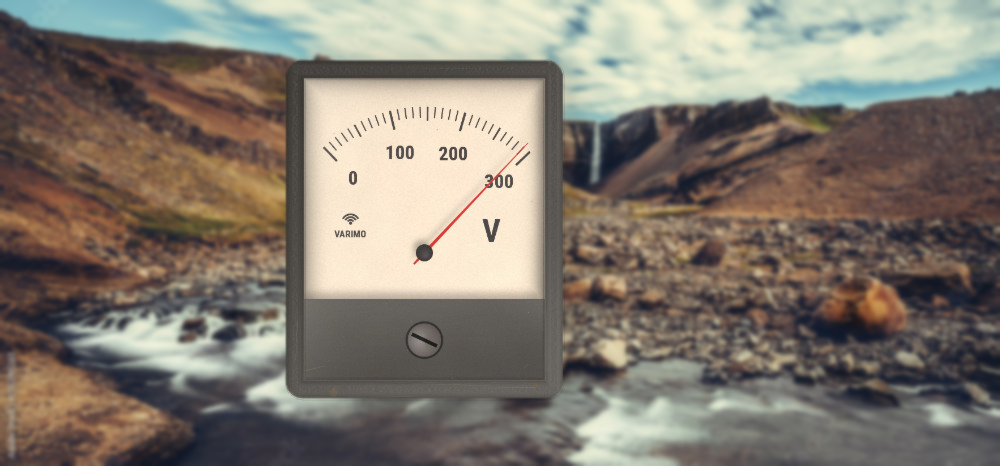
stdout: 290 V
